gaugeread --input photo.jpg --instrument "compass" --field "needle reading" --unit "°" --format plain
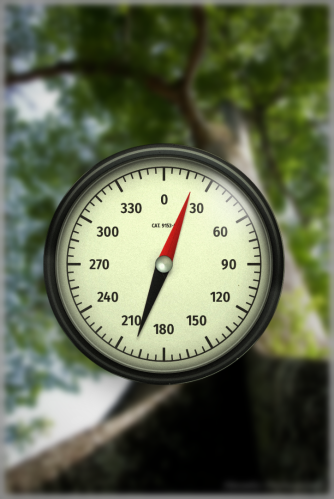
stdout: 20 °
